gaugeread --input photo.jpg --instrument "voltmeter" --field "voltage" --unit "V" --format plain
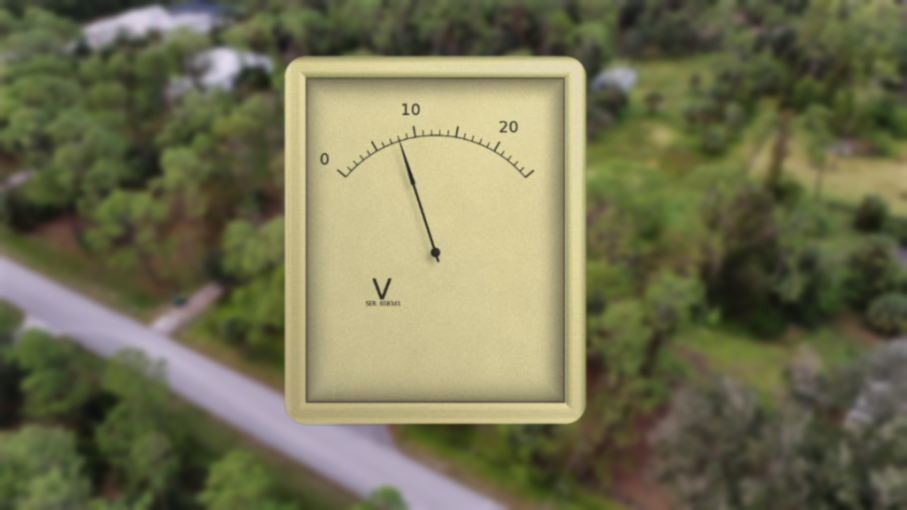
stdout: 8 V
